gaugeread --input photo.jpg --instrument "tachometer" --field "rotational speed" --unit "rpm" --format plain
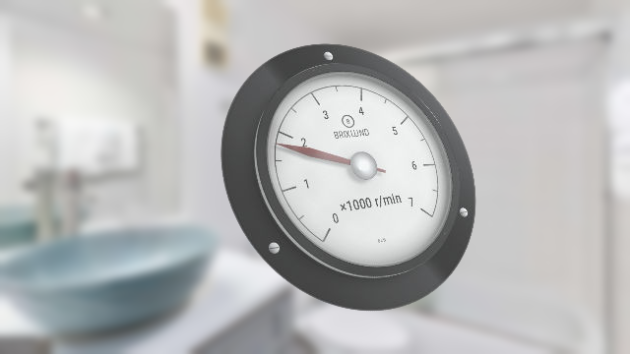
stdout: 1750 rpm
